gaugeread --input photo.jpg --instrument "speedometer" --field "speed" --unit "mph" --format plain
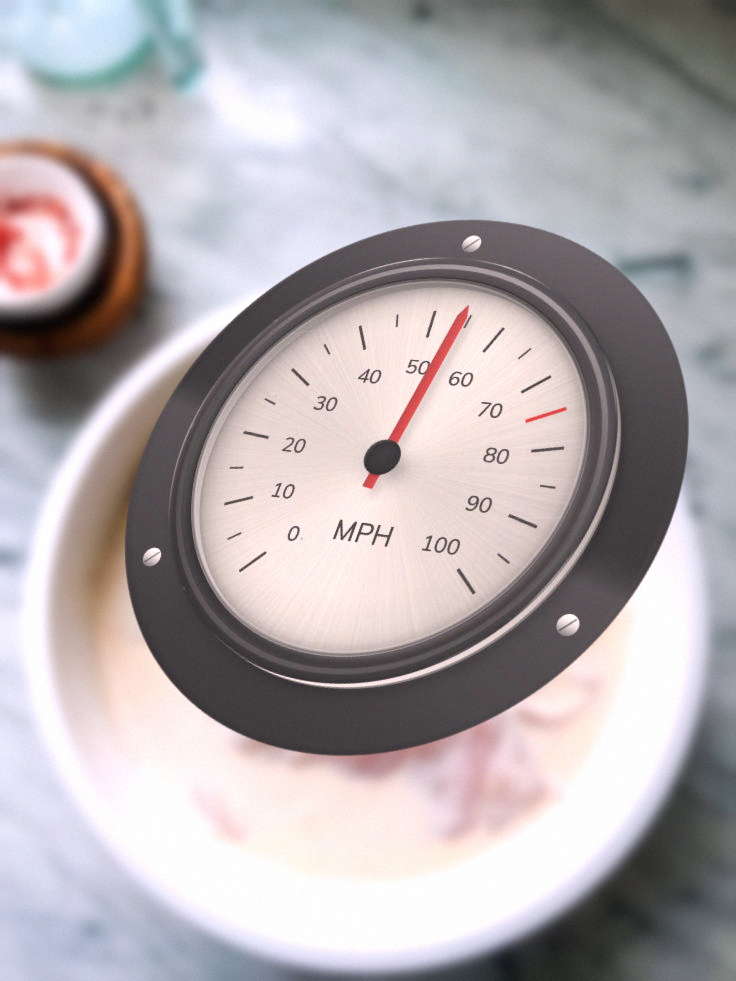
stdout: 55 mph
